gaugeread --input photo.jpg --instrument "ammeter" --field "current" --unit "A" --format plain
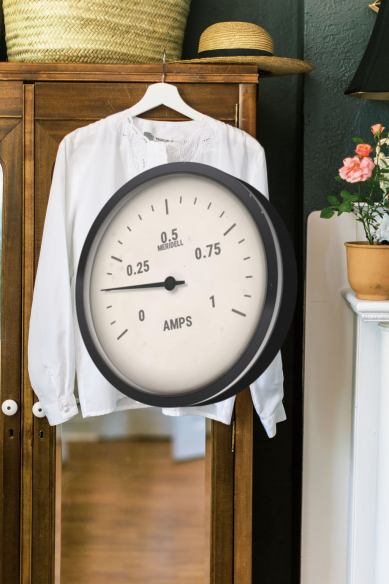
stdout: 0.15 A
